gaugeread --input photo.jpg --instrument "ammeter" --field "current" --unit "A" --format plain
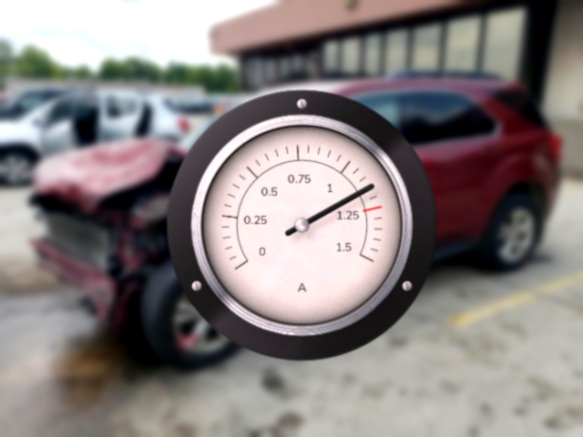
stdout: 1.15 A
